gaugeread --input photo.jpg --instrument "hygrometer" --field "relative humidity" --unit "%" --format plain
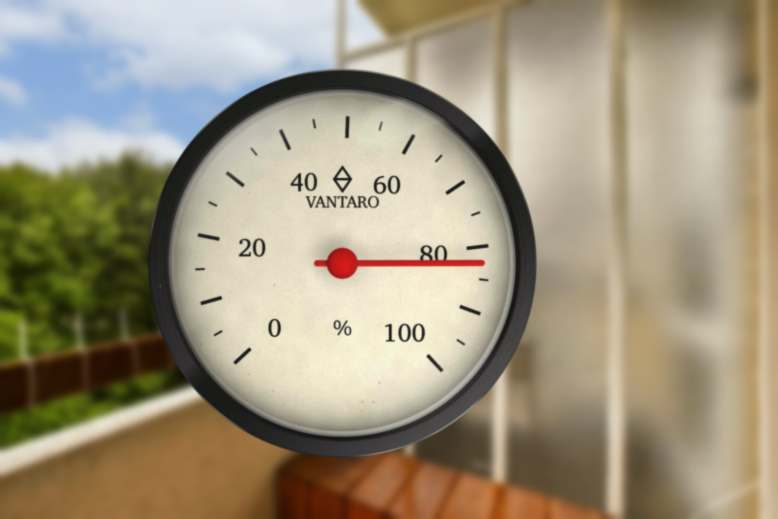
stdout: 82.5 %
